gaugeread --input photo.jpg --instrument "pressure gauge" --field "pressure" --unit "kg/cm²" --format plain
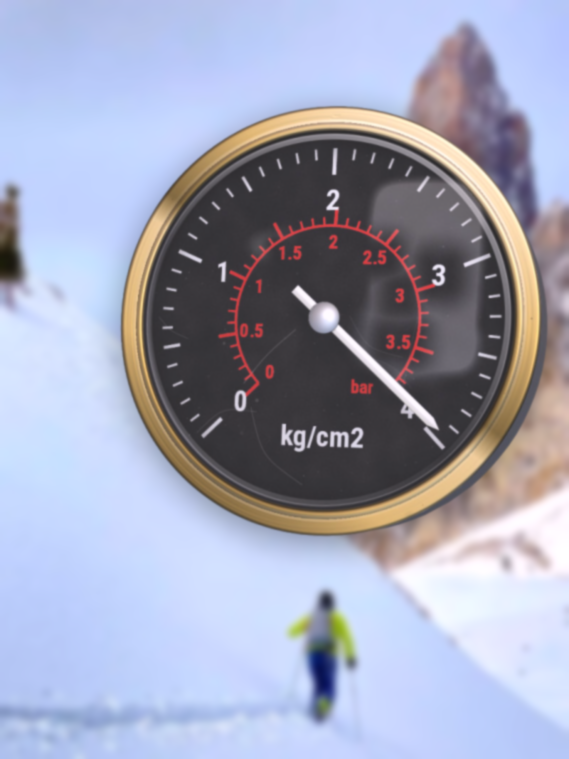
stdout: 3.95 kg/cm²
